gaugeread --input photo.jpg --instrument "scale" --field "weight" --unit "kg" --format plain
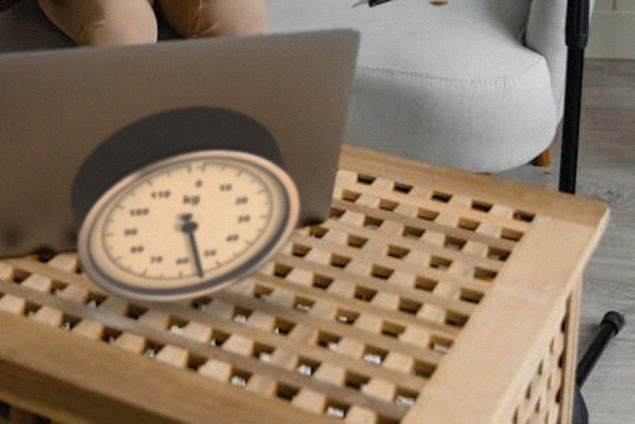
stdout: 55 kg
